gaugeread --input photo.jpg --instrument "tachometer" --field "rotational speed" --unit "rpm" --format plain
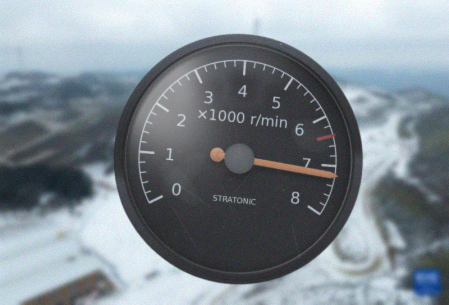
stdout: 7200 rpm
